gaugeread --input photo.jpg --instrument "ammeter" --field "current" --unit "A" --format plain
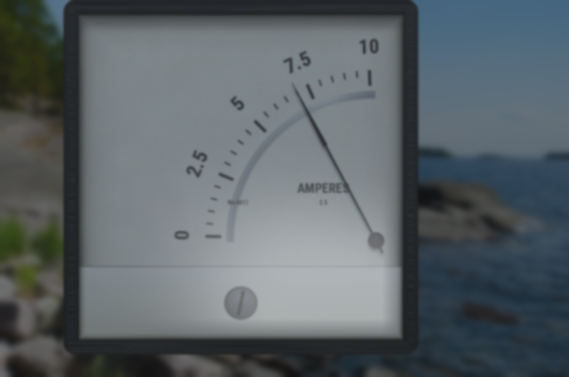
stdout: 7 A
